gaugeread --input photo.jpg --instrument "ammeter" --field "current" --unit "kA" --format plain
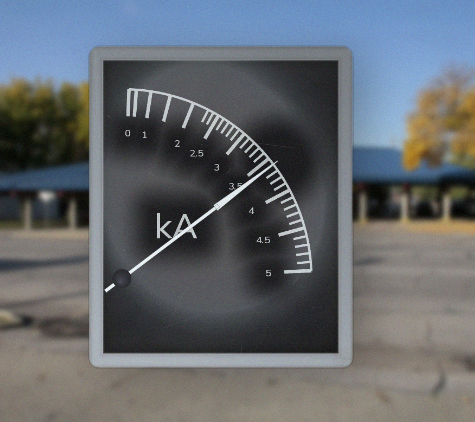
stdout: 3.6 kA
